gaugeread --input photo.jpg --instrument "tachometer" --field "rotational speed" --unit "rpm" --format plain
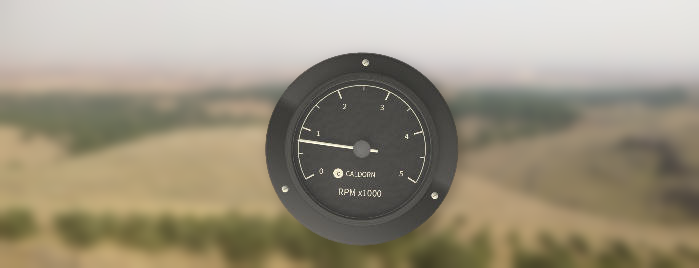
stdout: 750 rpm
